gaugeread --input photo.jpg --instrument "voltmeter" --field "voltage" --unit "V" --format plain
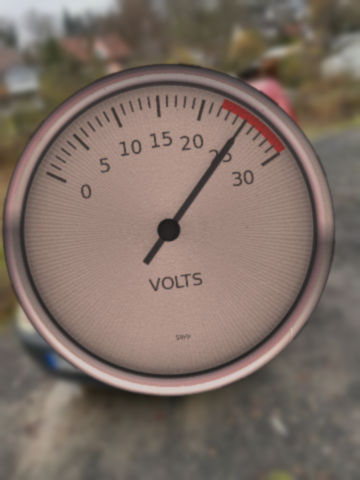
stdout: 25 V
